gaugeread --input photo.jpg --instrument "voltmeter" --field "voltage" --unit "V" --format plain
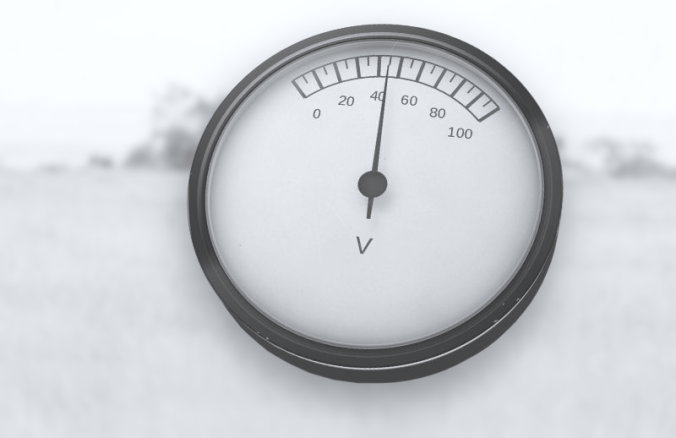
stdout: 45 V
